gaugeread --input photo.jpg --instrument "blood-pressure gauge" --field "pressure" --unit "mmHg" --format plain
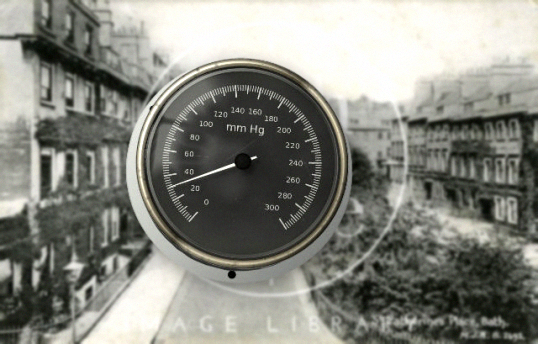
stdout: 30 mmHg
